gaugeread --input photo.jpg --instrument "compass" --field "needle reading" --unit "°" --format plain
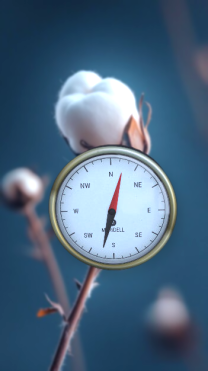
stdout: 15 °
